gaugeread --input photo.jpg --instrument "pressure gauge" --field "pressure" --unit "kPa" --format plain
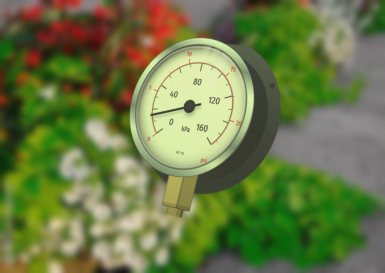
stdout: 15 kPa
